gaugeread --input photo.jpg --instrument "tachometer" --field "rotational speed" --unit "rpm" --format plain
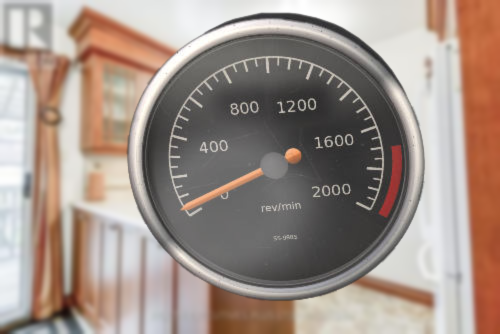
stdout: 50 rpm
